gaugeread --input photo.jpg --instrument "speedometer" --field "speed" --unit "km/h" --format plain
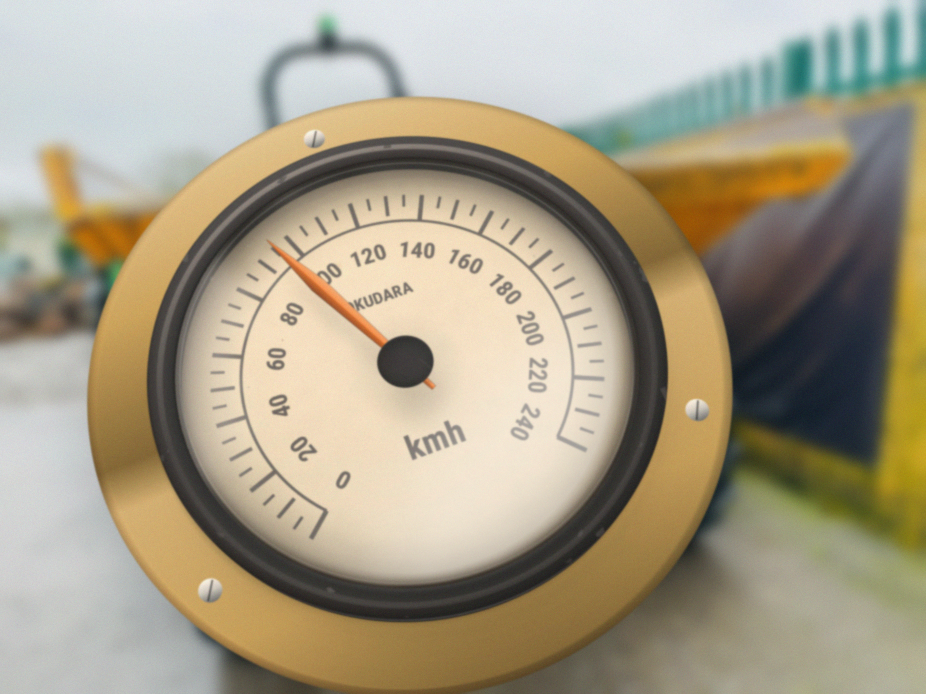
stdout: 95 km/h
